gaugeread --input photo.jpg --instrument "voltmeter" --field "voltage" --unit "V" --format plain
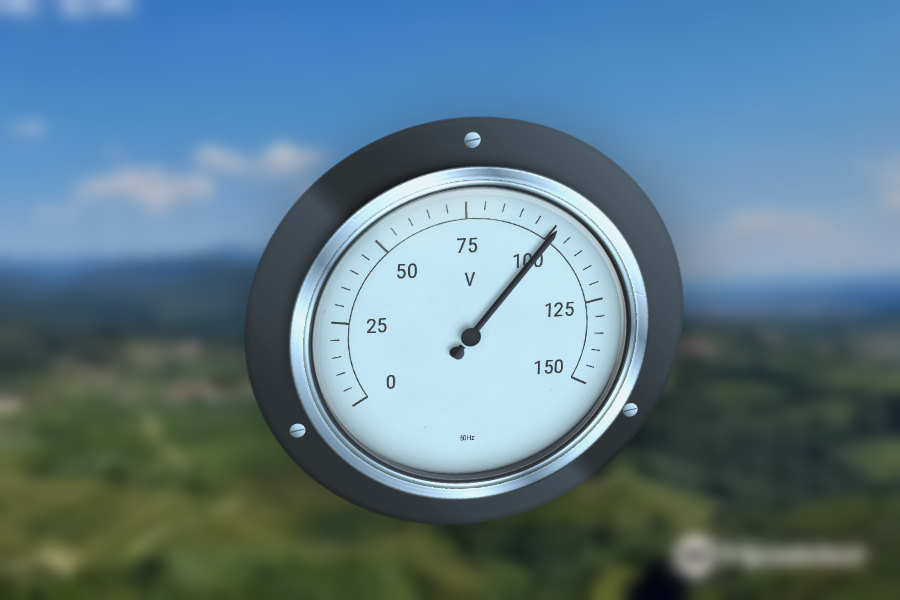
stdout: 100 V
